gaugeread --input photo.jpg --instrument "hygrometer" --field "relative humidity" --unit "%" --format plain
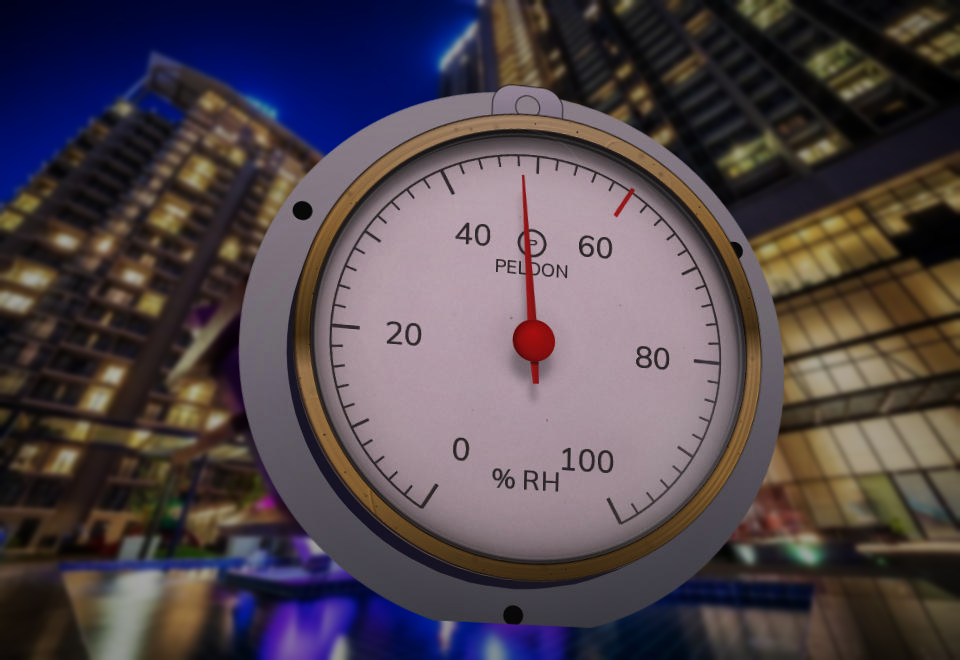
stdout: 48 %
